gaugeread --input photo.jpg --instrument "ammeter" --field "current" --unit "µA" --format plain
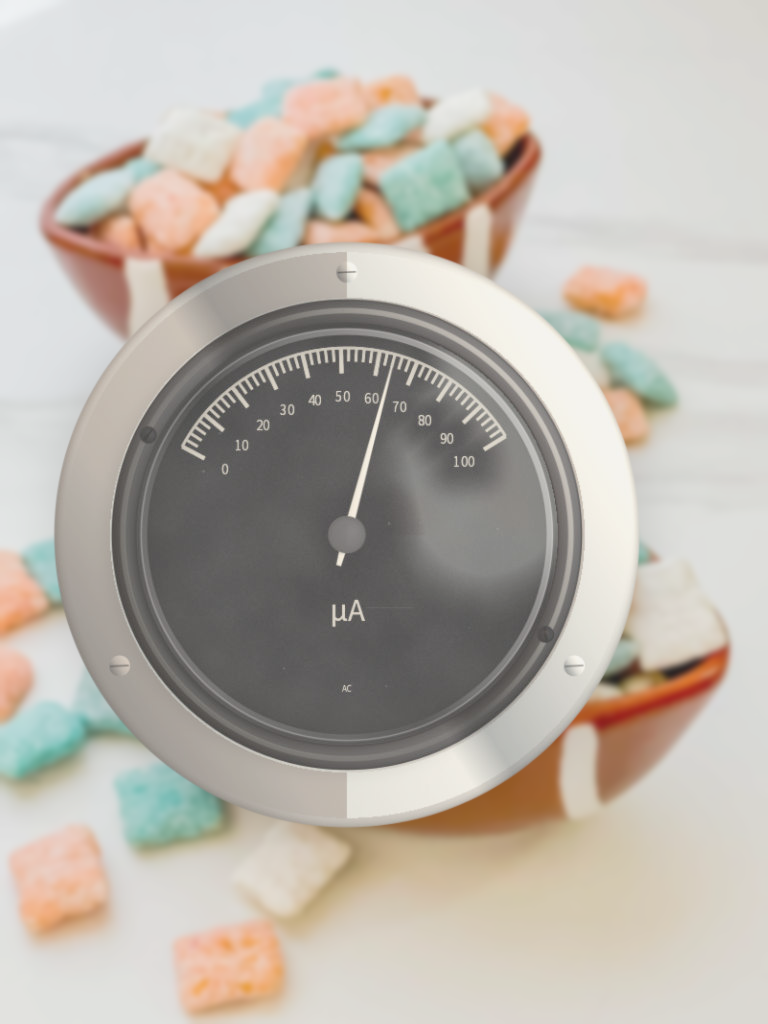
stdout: 64 µA
